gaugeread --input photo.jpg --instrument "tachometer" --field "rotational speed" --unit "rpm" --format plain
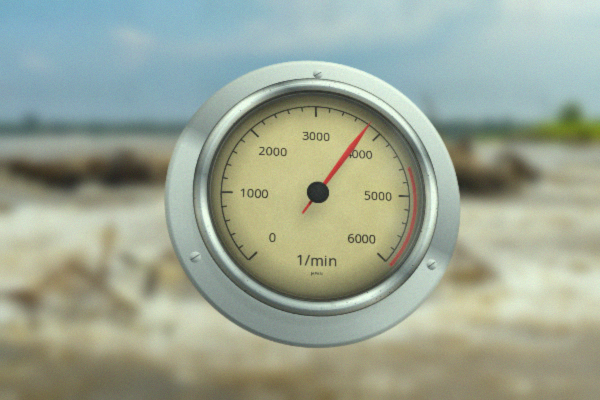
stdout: 3800 rpm
